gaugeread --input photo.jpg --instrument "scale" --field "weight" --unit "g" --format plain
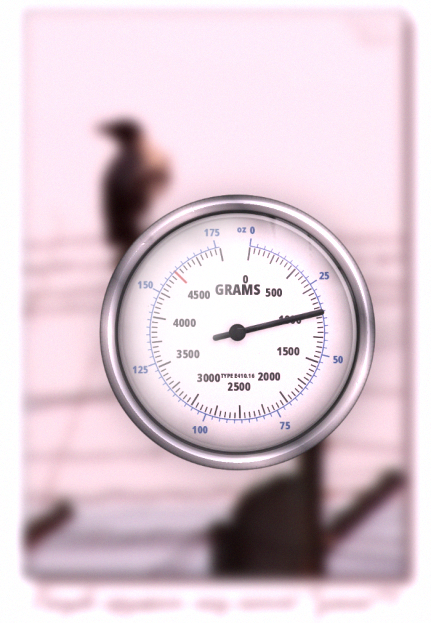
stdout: 1000 g
